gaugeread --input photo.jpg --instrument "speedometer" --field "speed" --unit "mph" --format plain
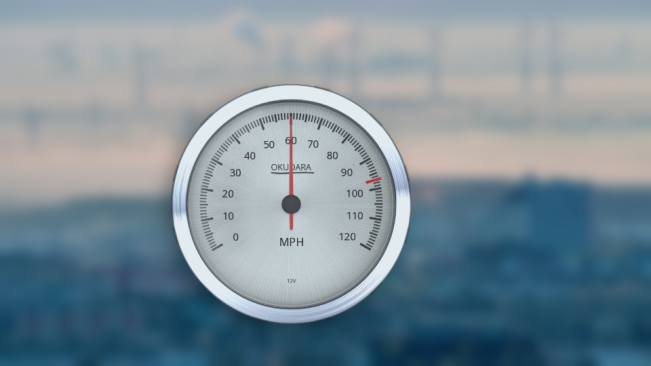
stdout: 60 mph
